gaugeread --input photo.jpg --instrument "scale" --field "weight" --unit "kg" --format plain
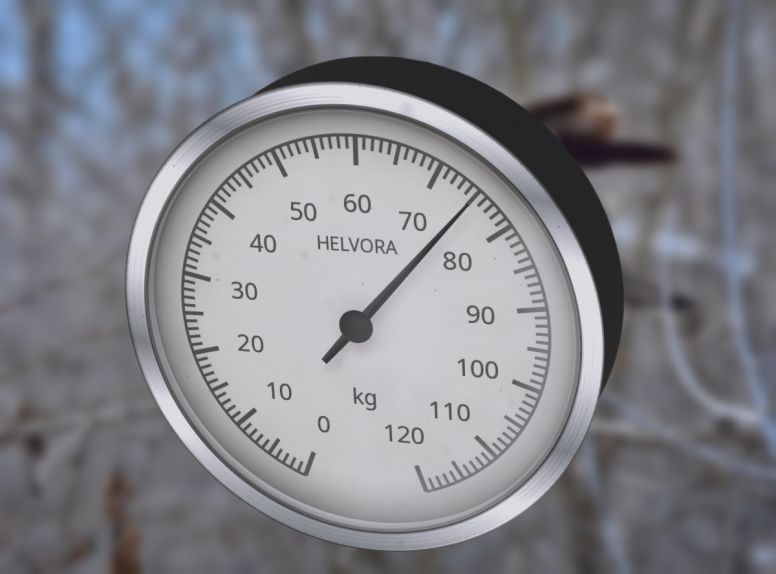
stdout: 75 kg
